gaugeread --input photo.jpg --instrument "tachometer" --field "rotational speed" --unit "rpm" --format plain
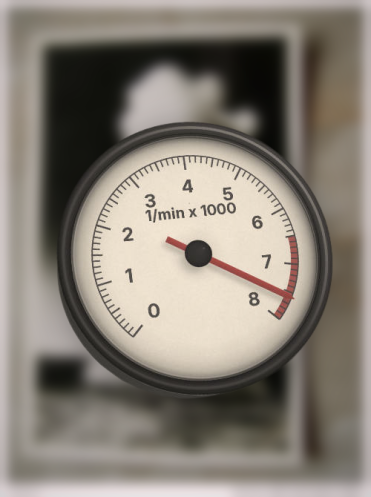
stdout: 7600 rpm
